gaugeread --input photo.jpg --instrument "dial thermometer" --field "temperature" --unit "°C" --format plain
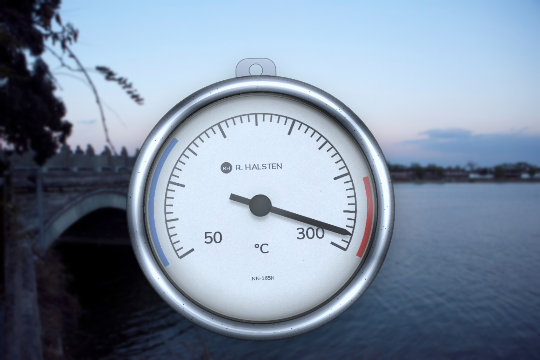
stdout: 290 °C
